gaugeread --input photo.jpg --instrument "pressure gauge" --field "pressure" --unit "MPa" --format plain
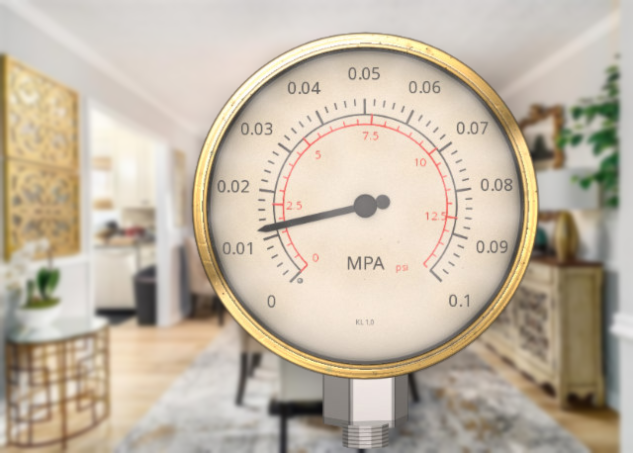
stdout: 0.012 MPa
